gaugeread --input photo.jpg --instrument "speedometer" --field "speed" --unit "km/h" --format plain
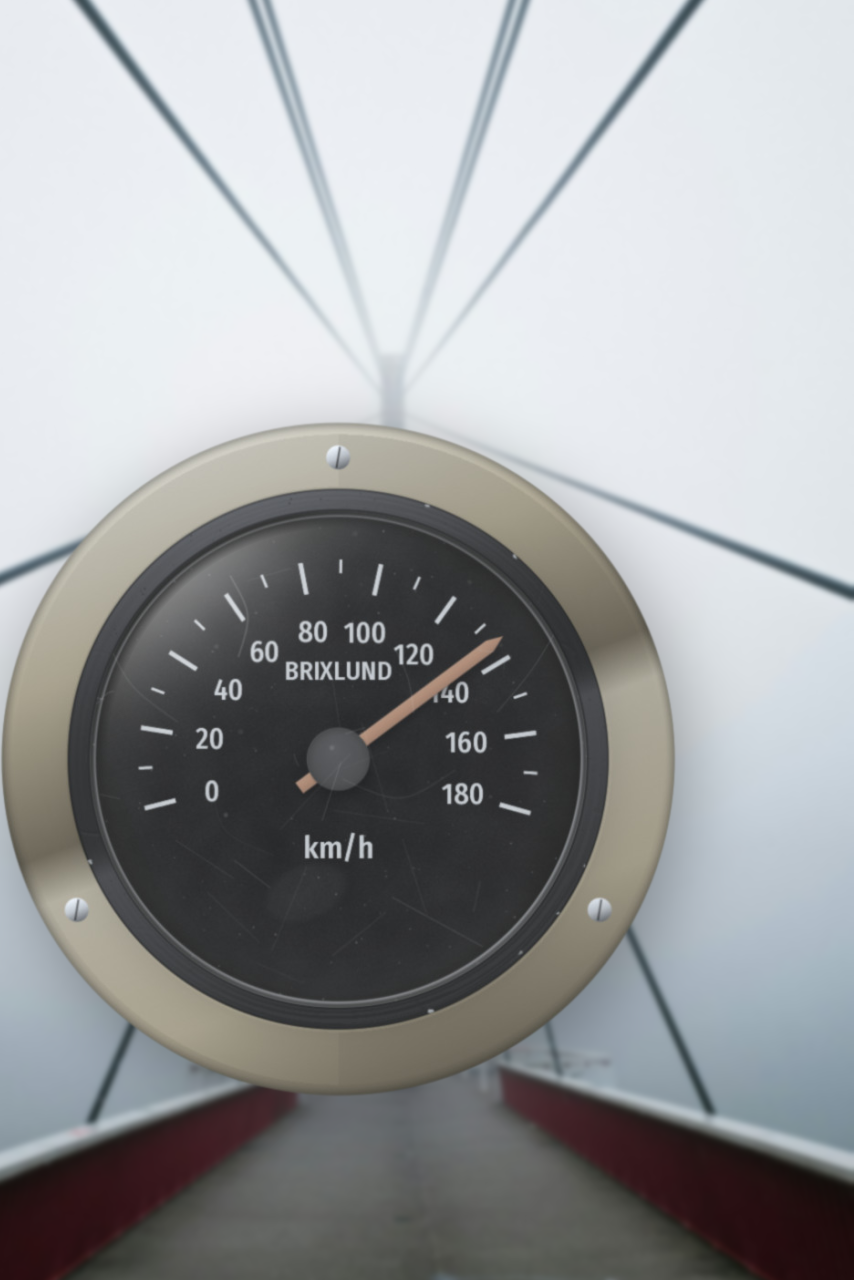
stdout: 135 km/h
